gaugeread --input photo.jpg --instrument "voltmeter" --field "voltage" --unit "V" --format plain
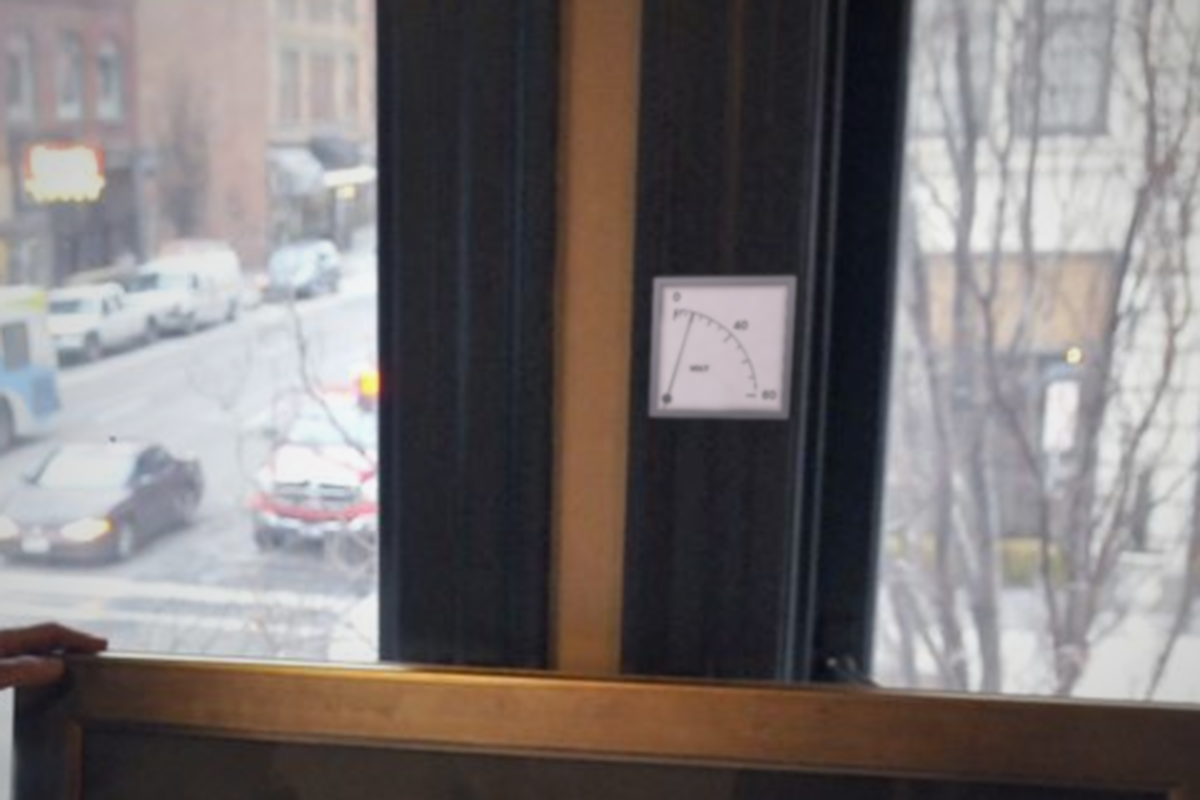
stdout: 20 V
